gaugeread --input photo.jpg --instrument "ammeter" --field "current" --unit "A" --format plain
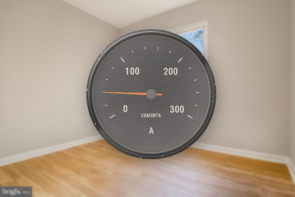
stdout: 40 A
